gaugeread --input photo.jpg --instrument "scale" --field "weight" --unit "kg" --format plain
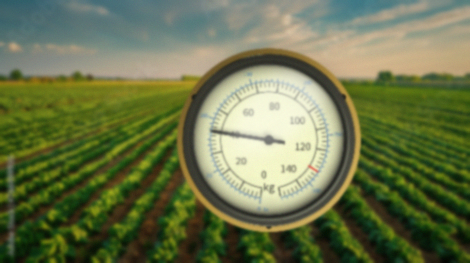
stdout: 40 kg
